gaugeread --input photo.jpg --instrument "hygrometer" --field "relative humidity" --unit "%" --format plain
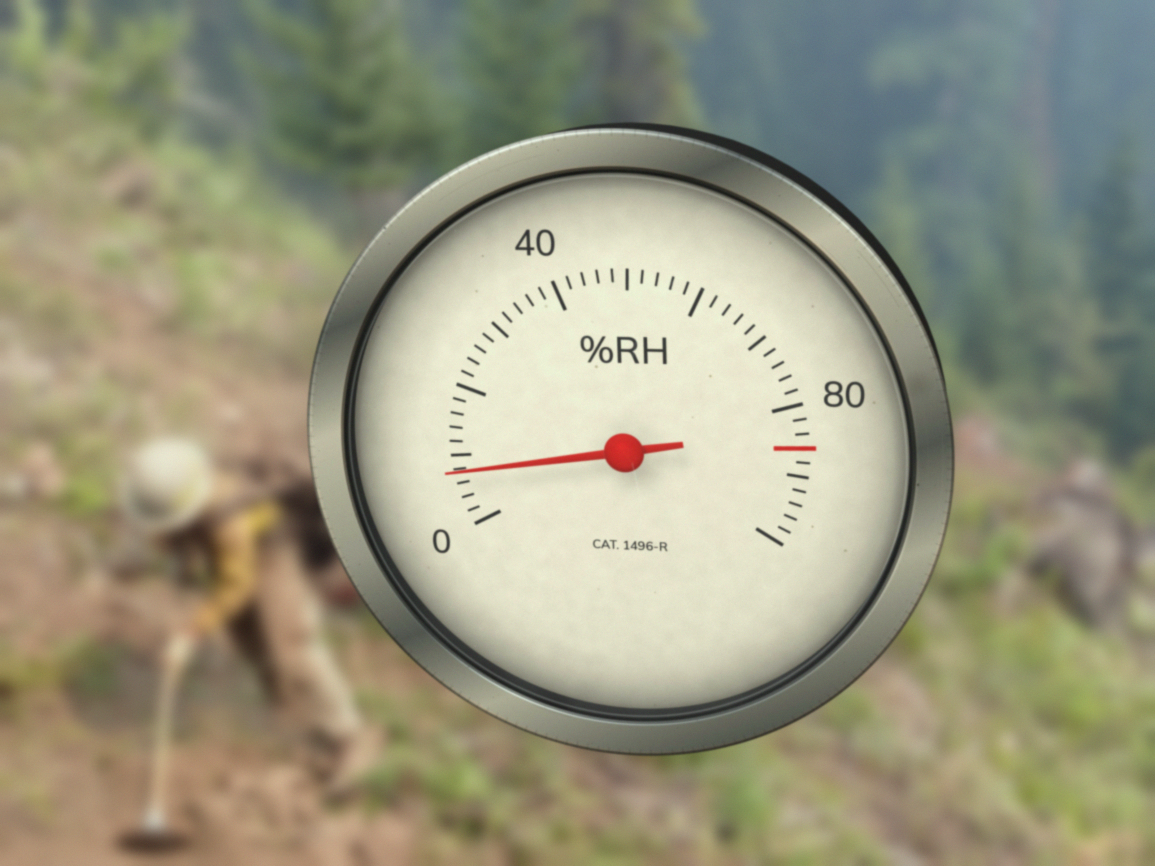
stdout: 8 %
